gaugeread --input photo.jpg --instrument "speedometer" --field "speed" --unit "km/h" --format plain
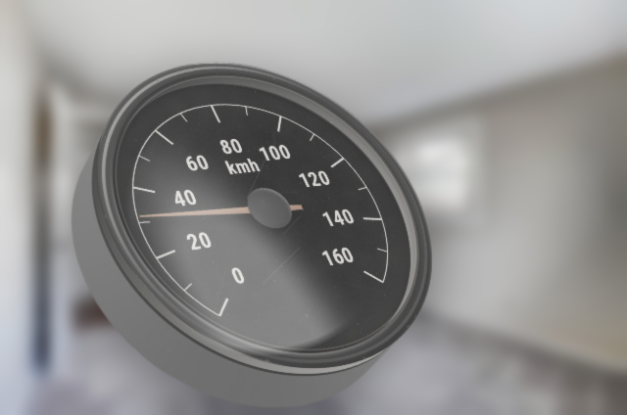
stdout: 30 km/h
